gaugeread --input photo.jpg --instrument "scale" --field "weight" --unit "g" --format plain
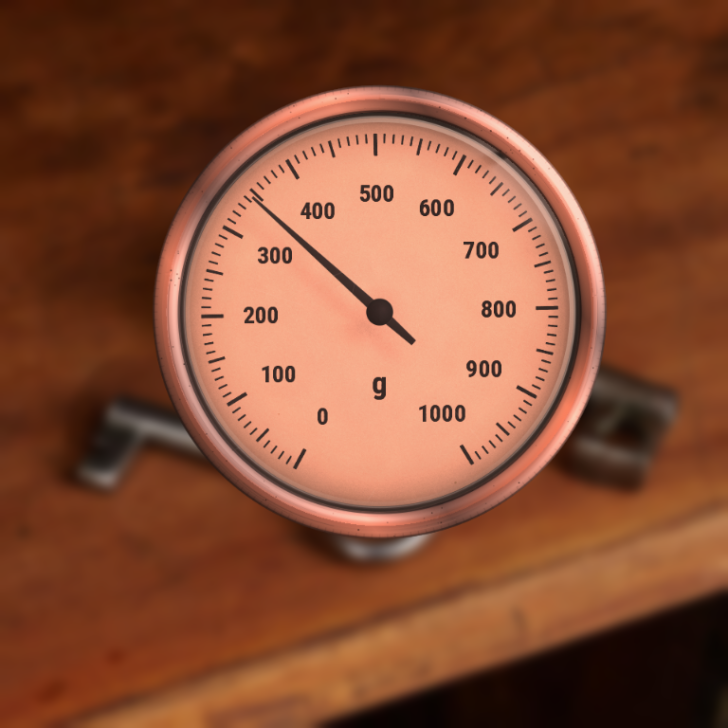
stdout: 345 g
